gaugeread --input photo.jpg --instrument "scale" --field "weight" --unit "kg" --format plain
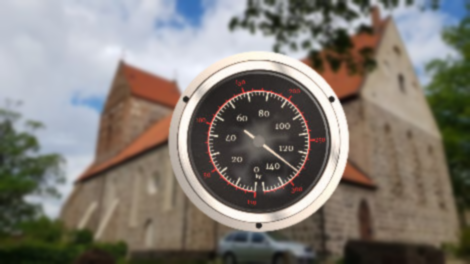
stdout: 130 kg
